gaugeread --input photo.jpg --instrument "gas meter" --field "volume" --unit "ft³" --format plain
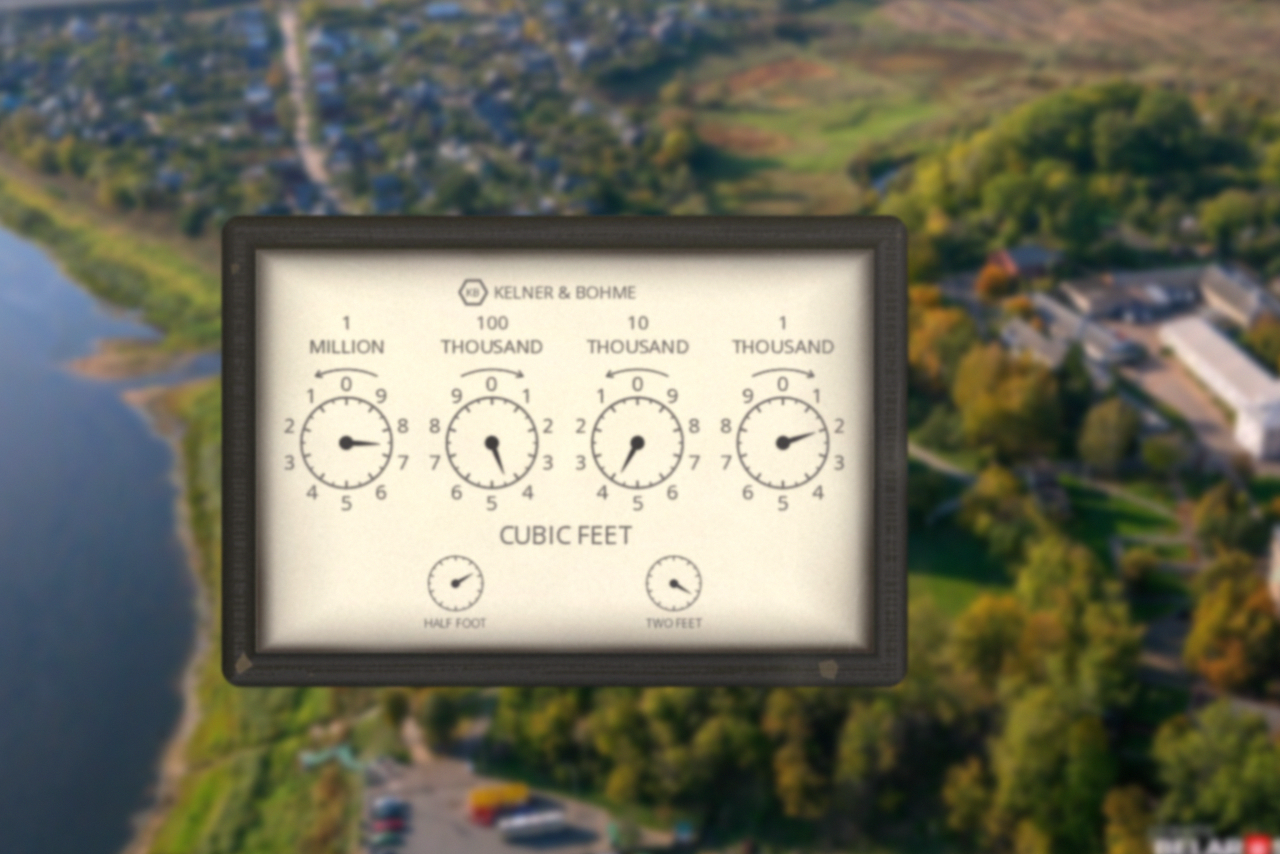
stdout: 744200 ft³
